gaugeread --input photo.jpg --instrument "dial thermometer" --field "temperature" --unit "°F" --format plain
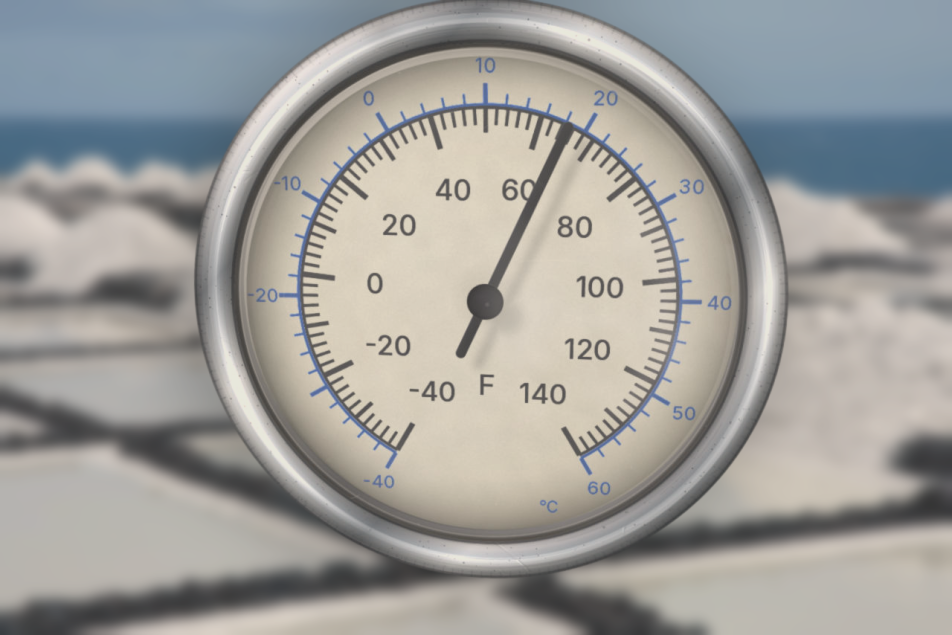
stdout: 65 °F
